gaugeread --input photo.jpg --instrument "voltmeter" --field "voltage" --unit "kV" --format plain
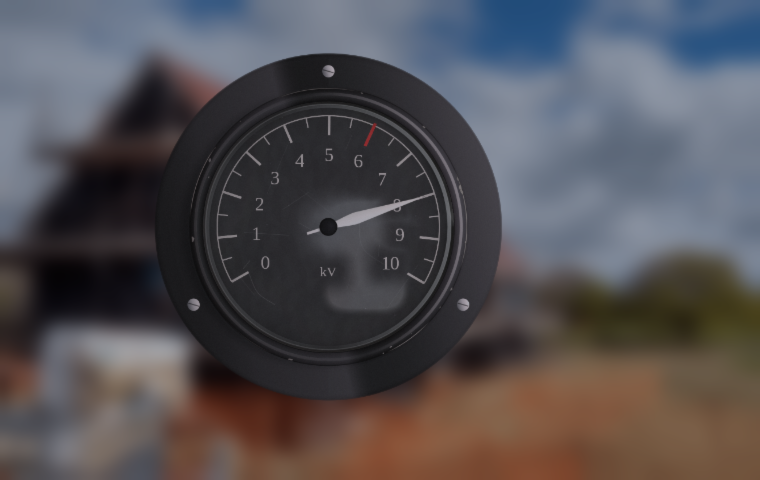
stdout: 8 kV
